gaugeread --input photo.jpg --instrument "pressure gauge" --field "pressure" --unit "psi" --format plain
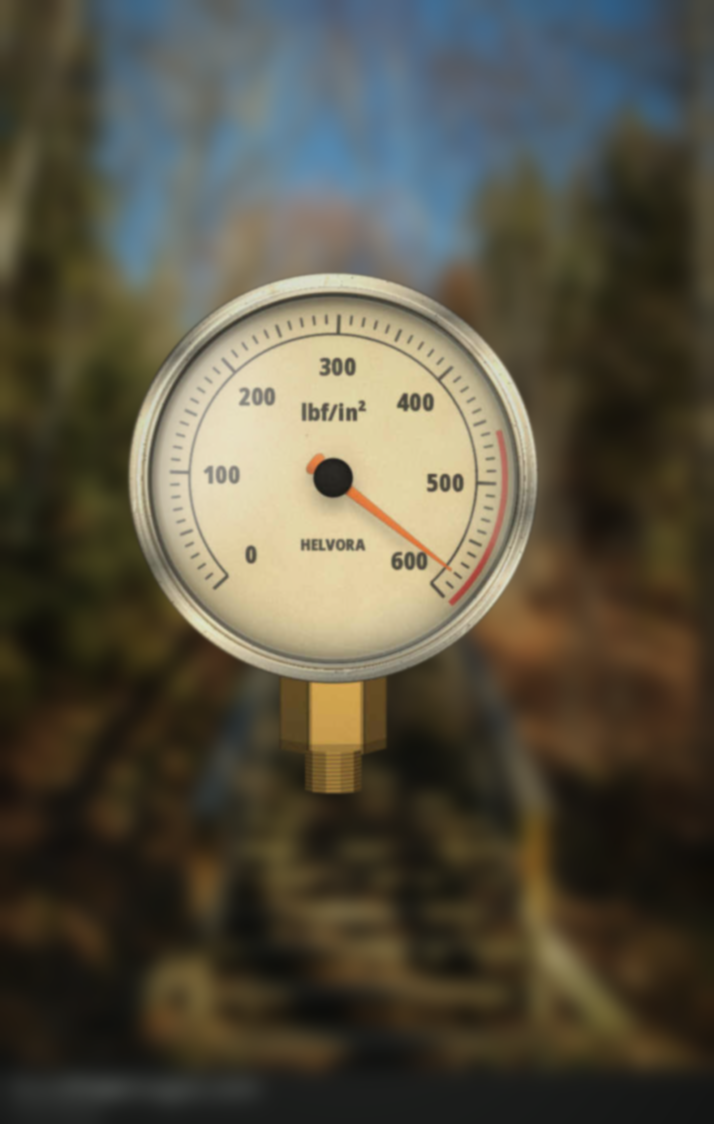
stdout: 580 psi
